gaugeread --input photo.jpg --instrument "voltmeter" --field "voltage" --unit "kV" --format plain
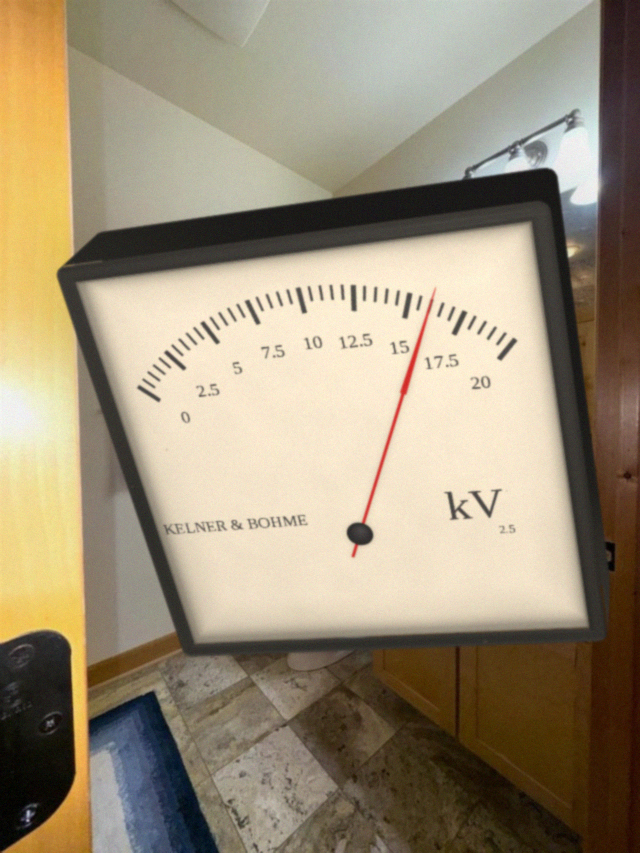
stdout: 16 kV
